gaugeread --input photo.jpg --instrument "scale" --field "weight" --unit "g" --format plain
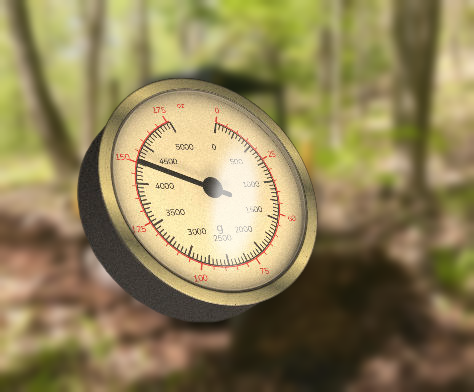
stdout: 4250 g
